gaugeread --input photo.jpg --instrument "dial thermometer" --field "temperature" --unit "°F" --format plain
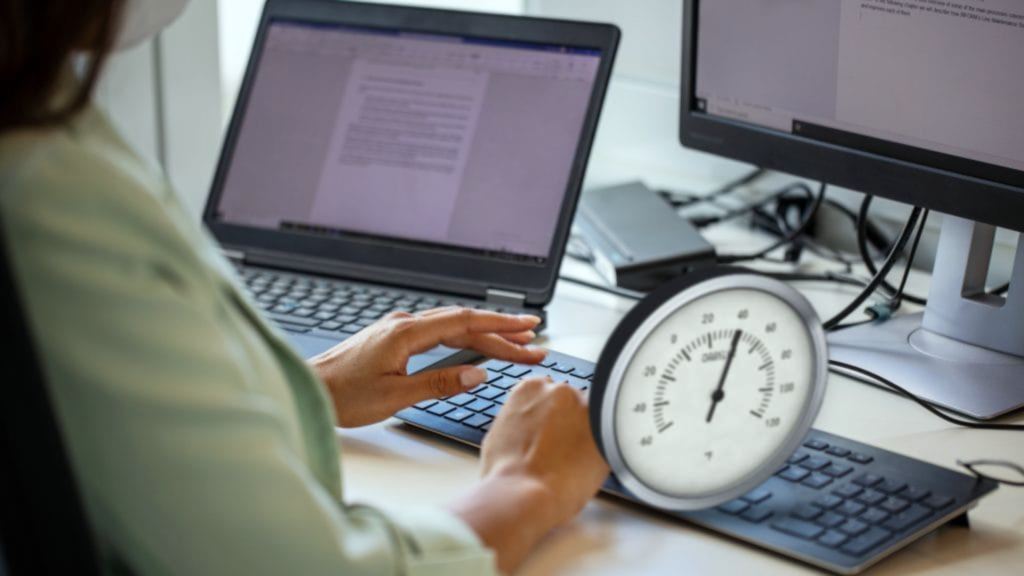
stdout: 40 °F
